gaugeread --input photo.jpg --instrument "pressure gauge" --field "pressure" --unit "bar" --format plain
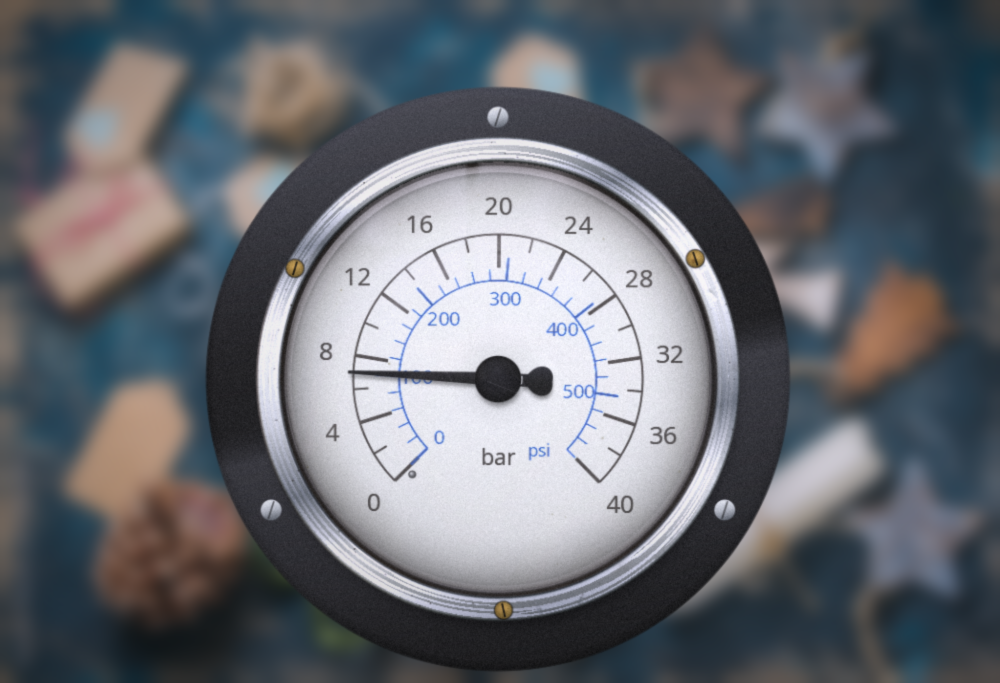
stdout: 7 bar
